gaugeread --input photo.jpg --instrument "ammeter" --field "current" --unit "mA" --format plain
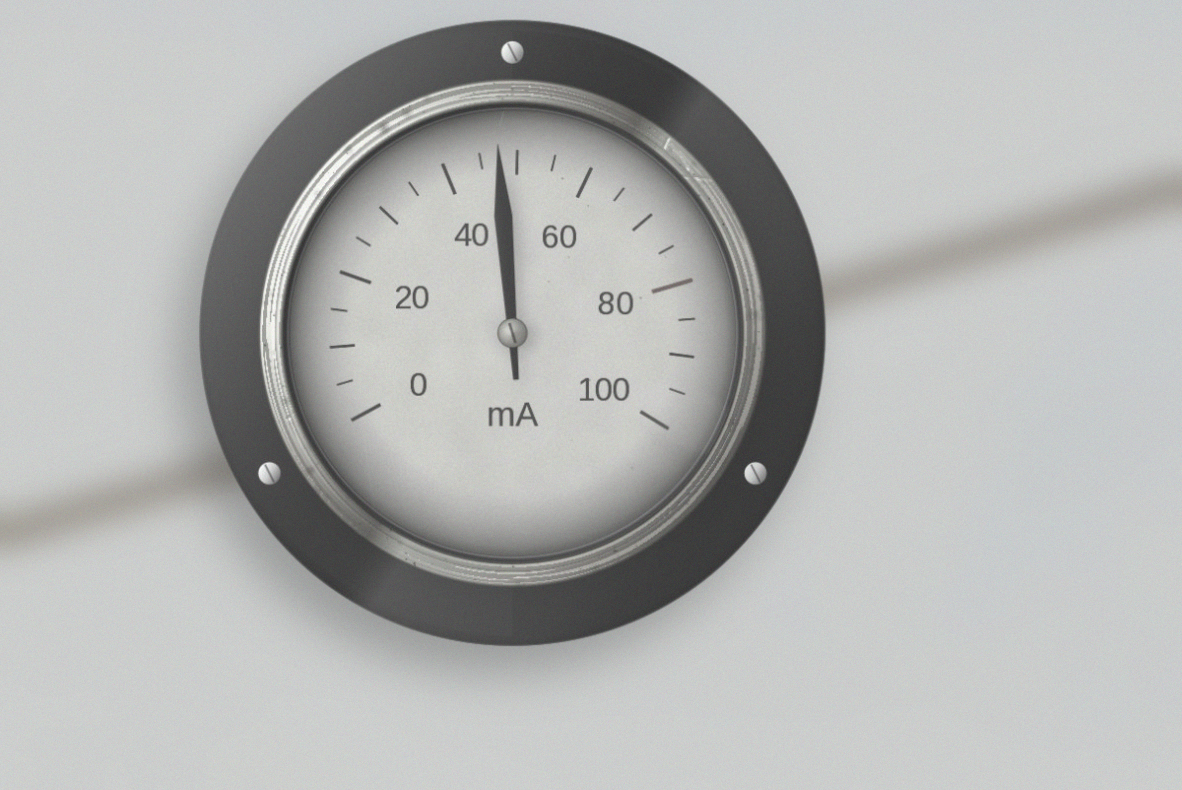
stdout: 47.5 mA
